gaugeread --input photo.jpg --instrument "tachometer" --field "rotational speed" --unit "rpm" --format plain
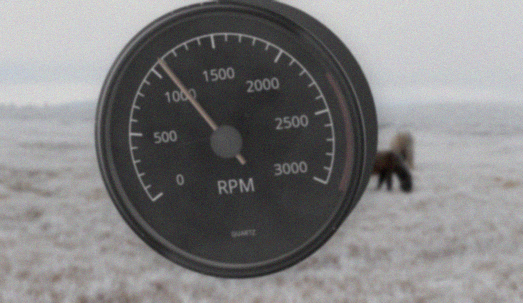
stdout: 1100 rpm
